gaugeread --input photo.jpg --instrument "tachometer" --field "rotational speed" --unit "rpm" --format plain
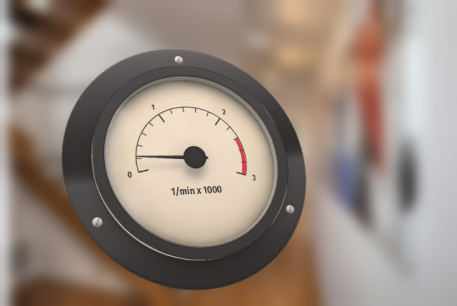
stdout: 200 rpm
